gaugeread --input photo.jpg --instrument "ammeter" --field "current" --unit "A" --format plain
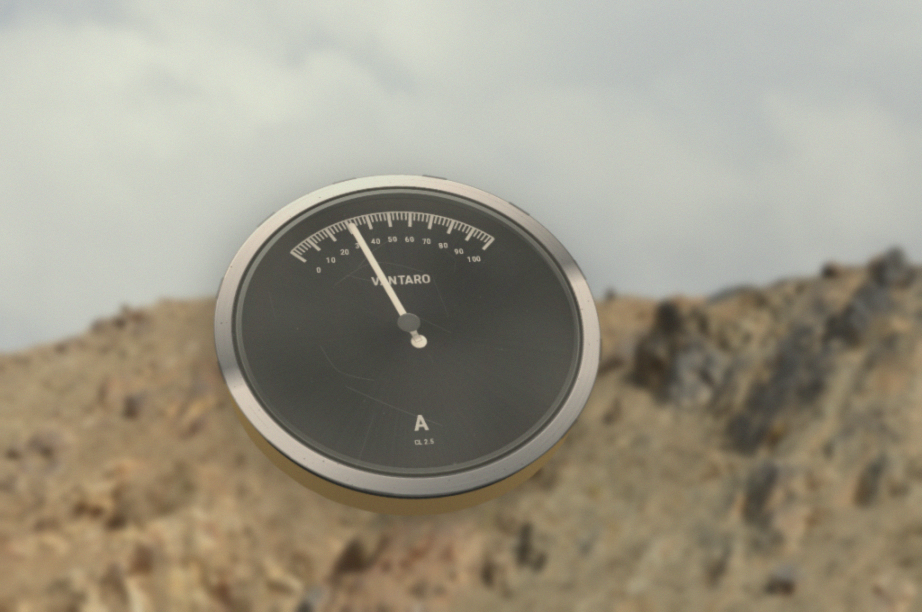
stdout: 30 A
